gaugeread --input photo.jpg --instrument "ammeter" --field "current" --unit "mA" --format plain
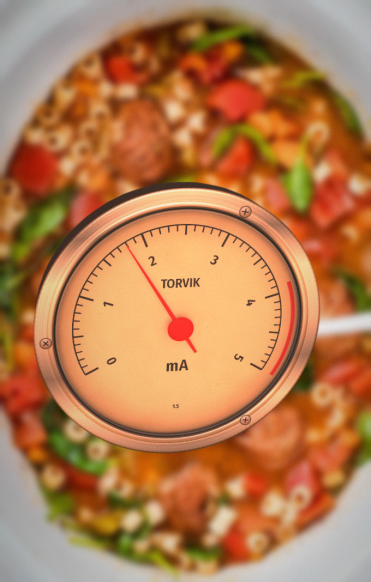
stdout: 1.8 mA
